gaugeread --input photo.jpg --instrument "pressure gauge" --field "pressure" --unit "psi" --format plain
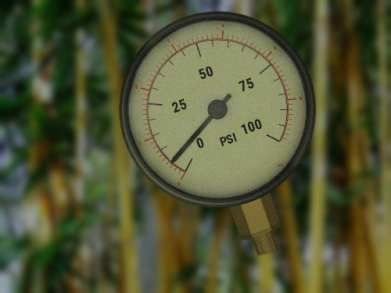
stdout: 5 psi
